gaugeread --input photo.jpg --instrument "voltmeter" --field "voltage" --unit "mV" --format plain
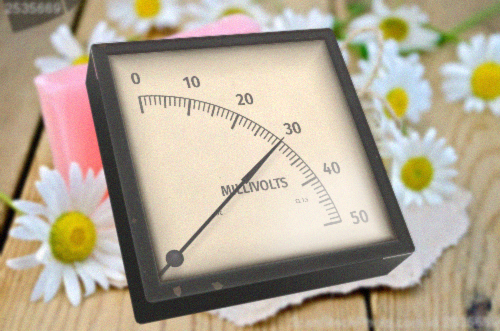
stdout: 30 mV
